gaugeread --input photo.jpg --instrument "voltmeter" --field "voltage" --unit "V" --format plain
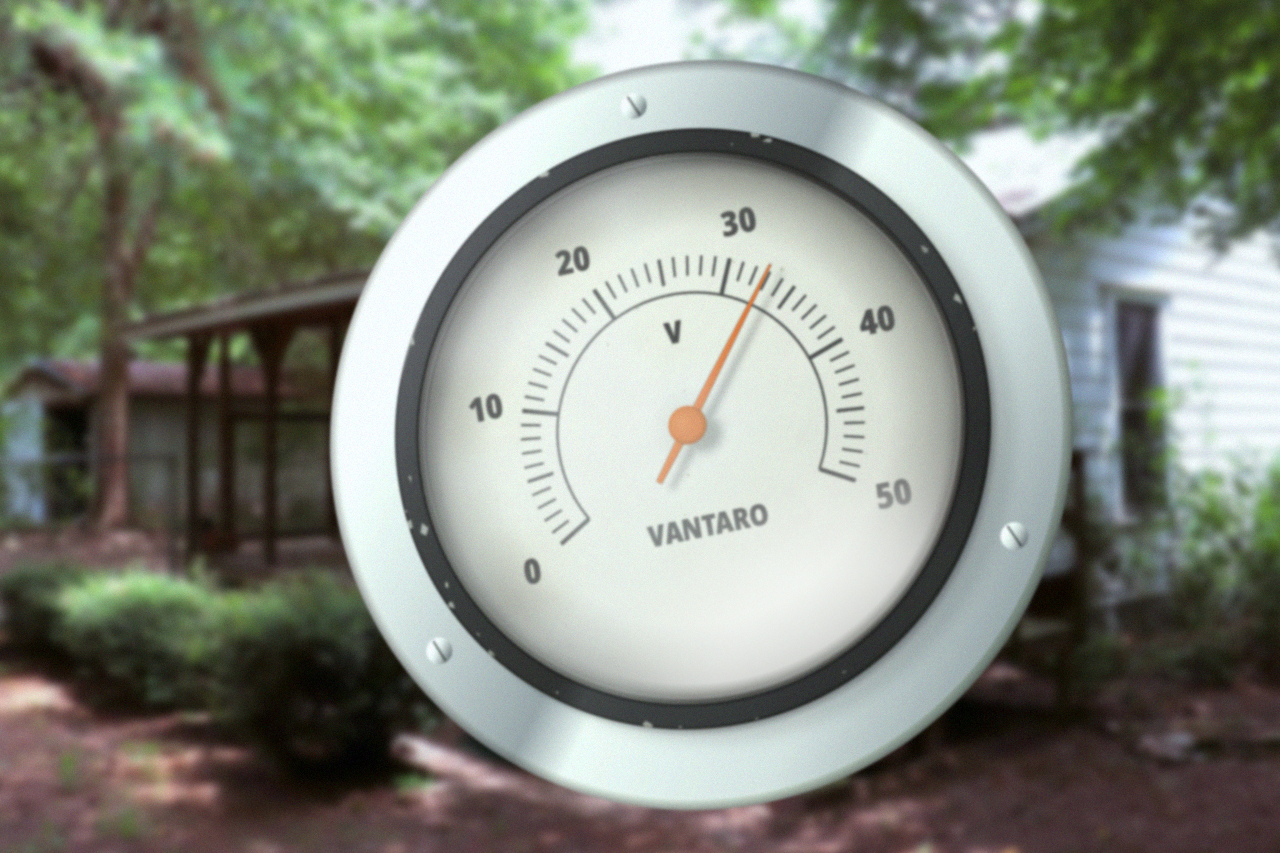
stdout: 33 V
